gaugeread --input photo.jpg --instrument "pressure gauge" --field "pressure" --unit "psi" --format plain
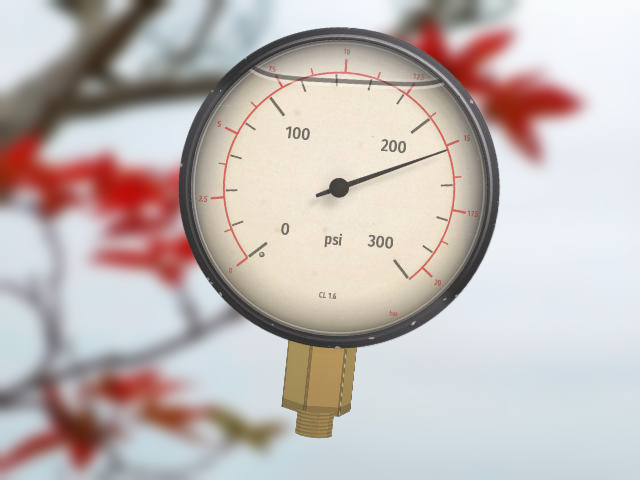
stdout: 220 psi
